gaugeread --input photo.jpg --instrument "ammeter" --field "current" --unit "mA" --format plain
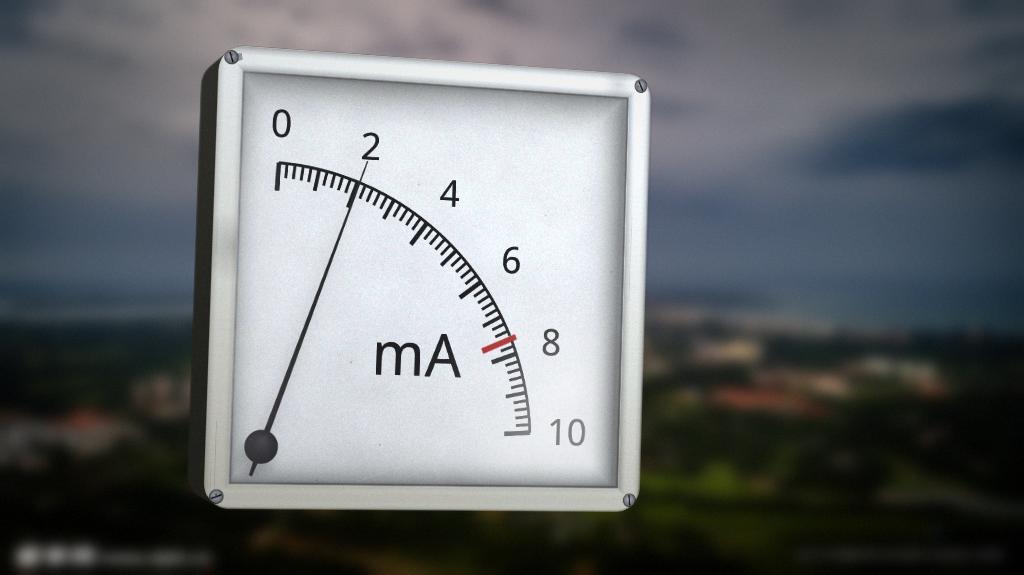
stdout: 2 mA
